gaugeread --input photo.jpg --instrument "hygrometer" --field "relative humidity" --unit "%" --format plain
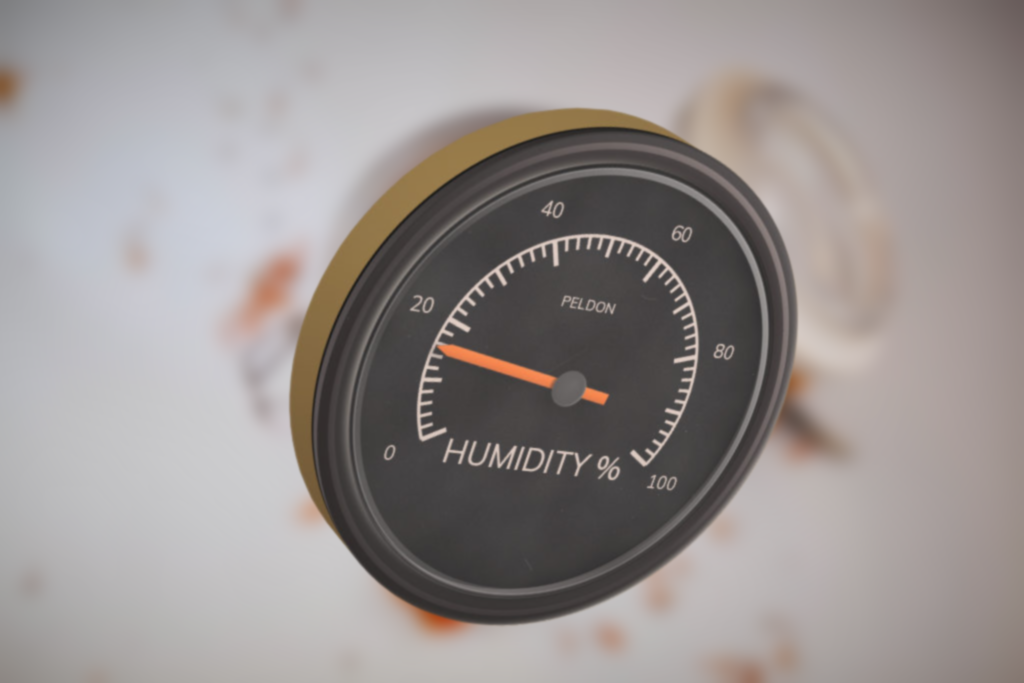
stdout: 16 %
